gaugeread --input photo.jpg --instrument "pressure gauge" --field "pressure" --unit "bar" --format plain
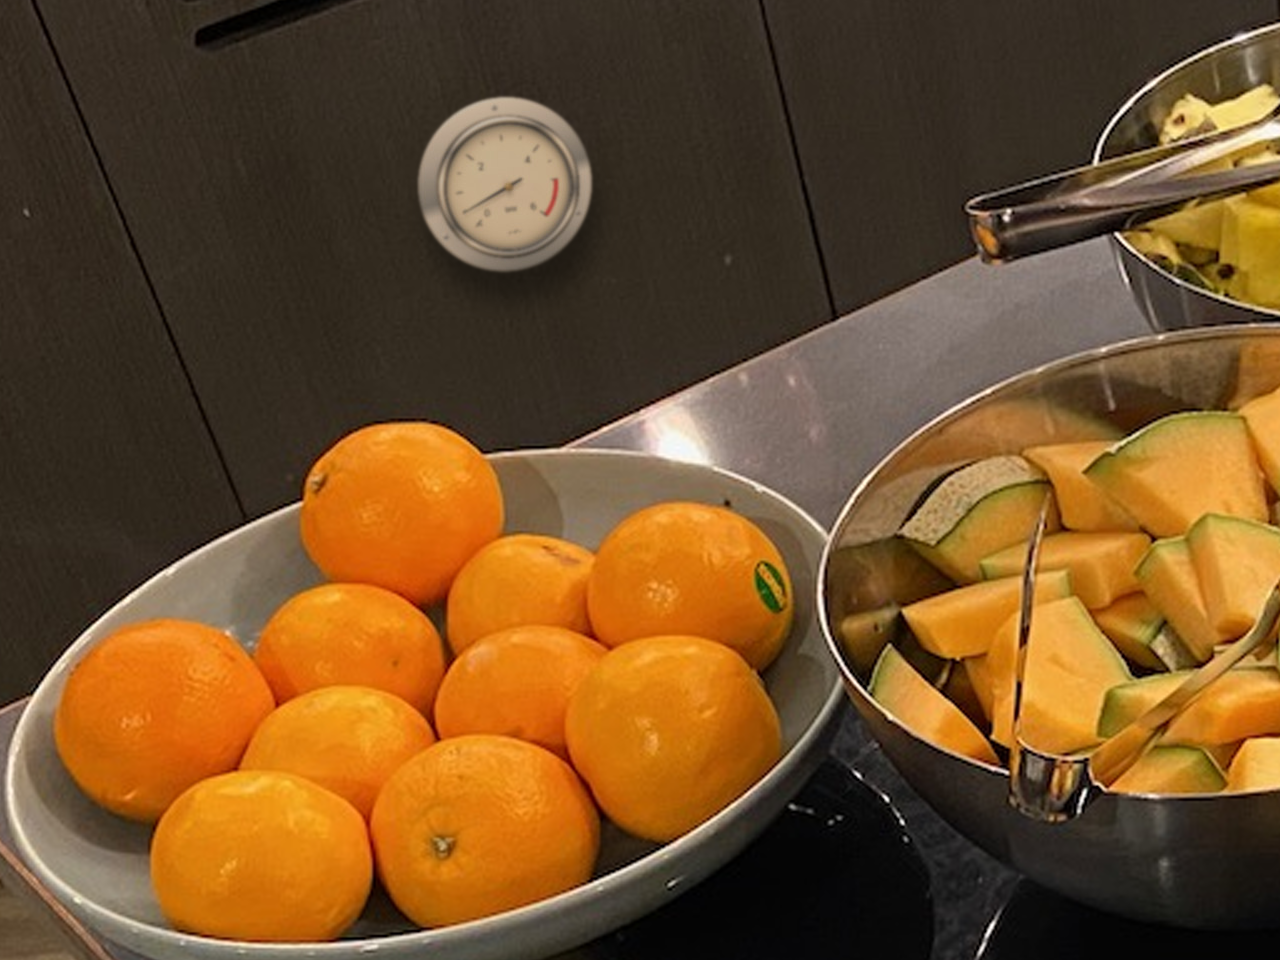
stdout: 0.5 bar
